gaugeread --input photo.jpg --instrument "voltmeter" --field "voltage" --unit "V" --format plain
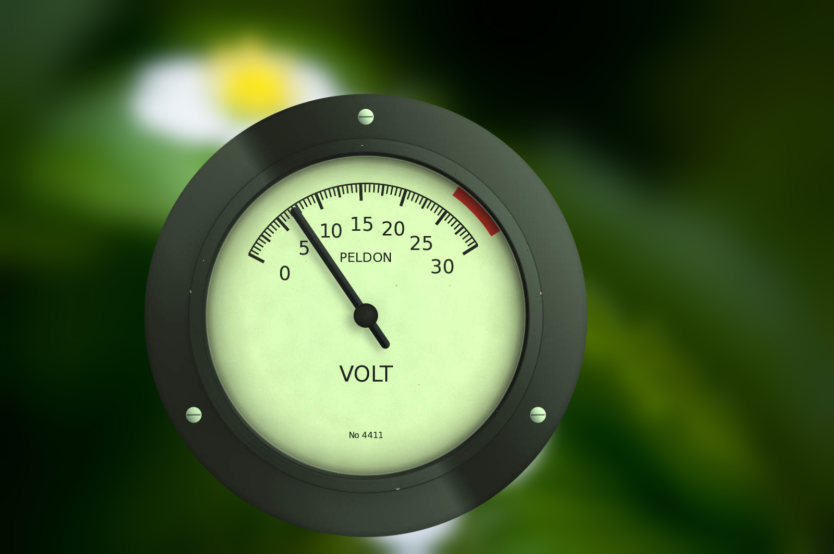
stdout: 7 V
